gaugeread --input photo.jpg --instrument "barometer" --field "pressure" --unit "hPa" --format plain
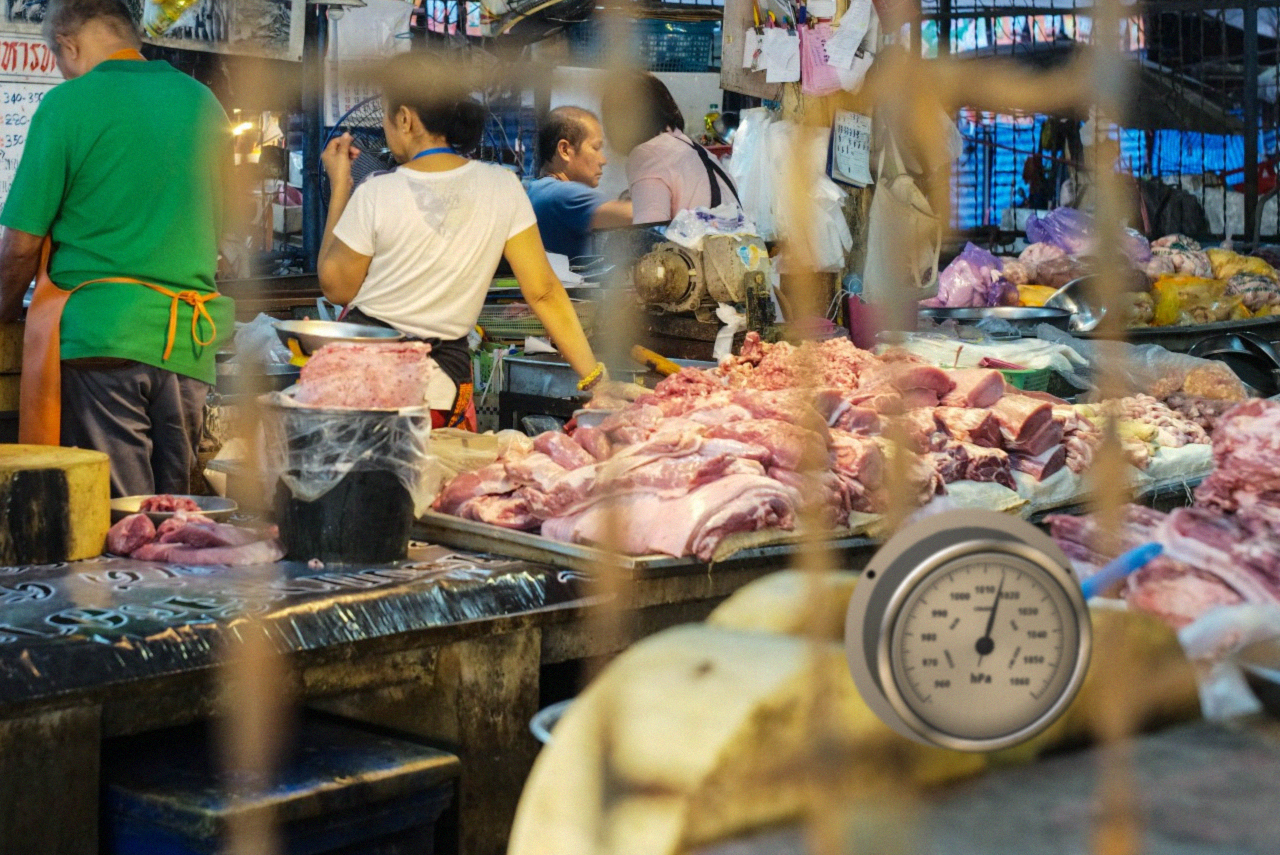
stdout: 1015 hPa
